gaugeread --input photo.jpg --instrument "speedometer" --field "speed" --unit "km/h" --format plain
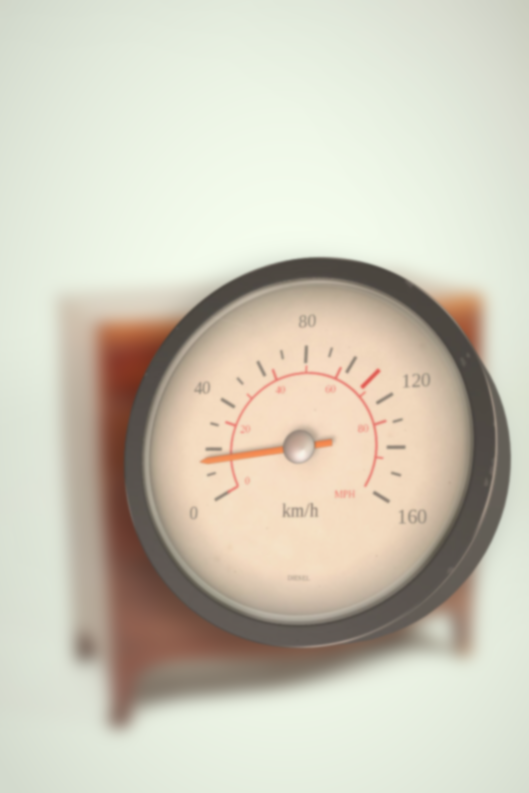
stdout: 15 km/h
